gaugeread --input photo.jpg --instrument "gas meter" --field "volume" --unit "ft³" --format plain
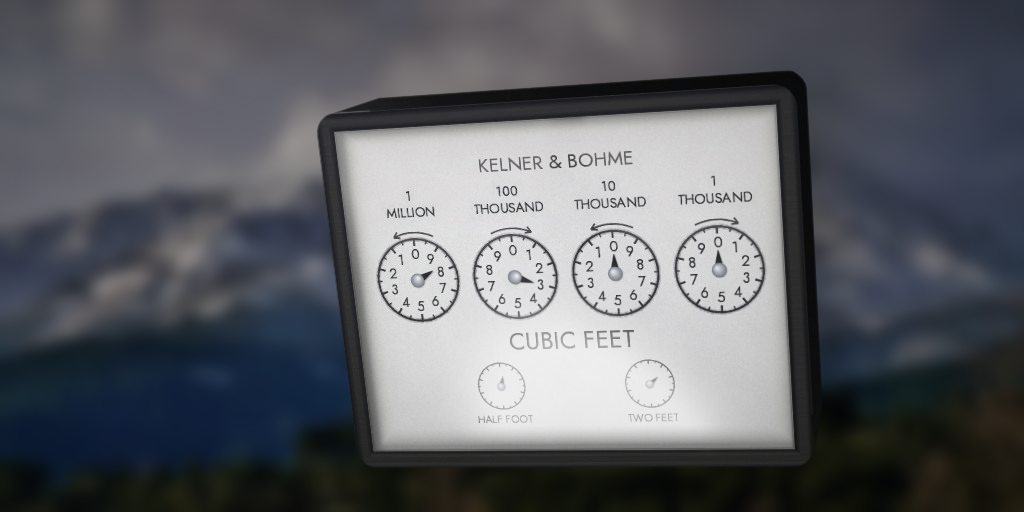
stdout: 830000 ft³
